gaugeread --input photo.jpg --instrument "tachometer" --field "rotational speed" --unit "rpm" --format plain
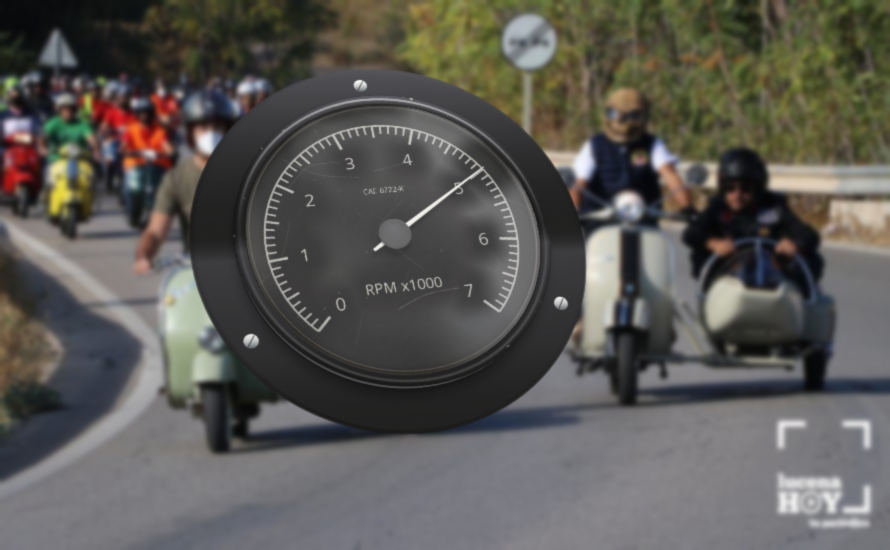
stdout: 5000 rpm
